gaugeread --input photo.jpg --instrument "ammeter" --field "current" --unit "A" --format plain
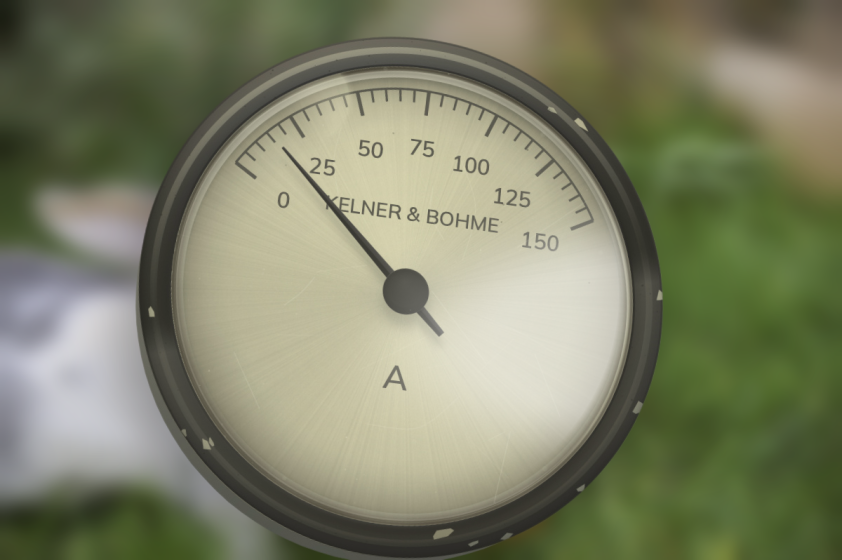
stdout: 15 A
